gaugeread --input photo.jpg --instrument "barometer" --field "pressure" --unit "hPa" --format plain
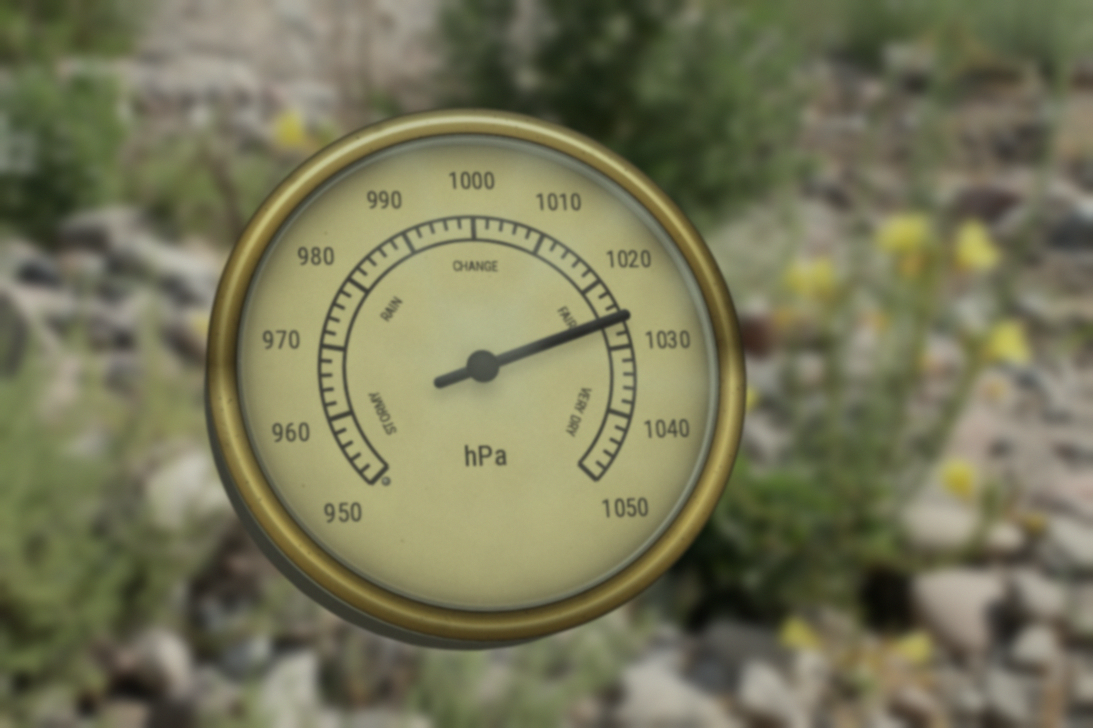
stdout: 1026 hPa
